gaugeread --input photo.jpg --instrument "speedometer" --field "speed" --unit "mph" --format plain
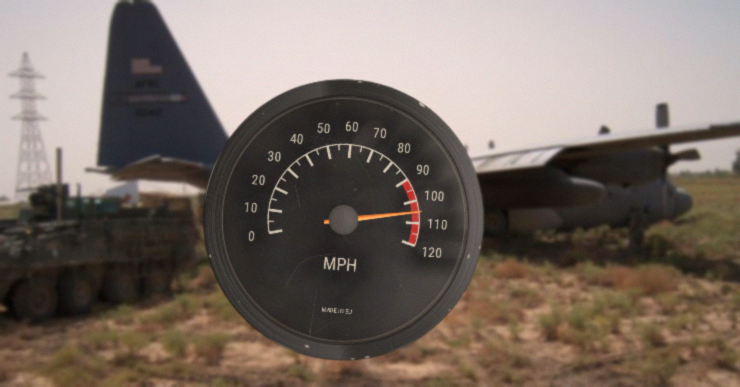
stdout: 105 mph
